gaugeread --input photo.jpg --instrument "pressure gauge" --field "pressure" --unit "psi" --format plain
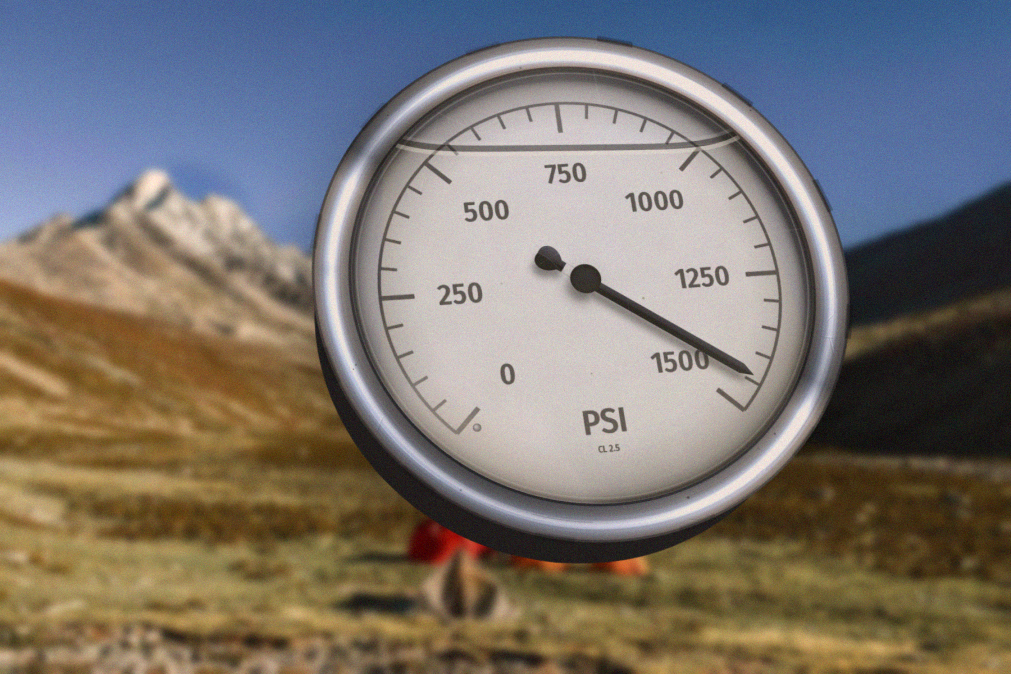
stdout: 1450 psi
